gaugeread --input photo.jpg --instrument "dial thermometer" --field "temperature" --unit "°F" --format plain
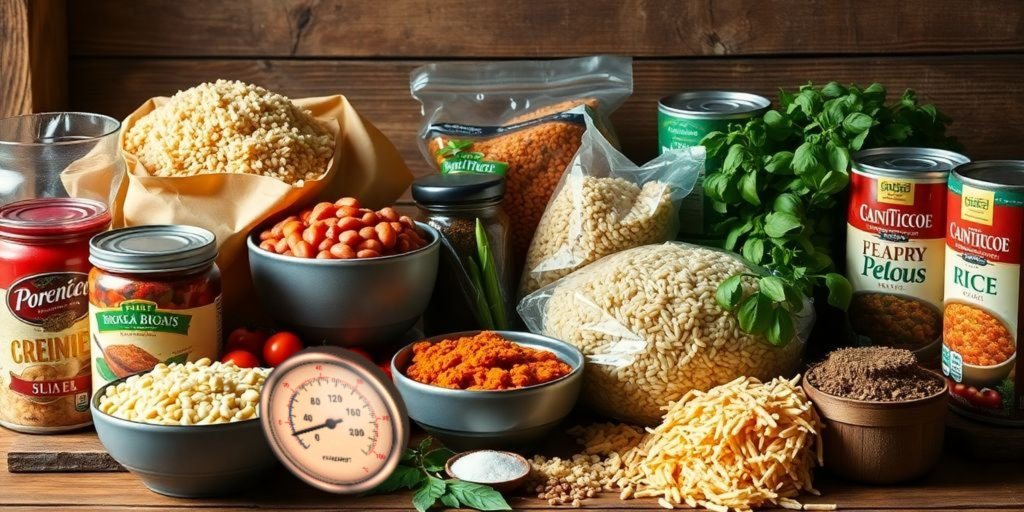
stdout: 20 °F
